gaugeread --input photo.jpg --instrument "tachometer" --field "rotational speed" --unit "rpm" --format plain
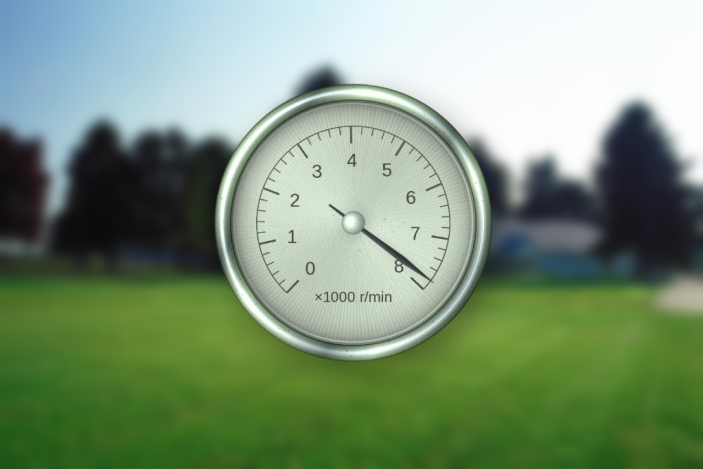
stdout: 7800 rpm
